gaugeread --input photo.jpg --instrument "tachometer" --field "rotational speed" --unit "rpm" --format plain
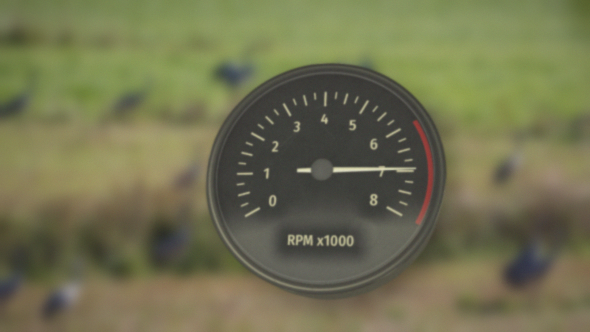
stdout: 7000 rpm
